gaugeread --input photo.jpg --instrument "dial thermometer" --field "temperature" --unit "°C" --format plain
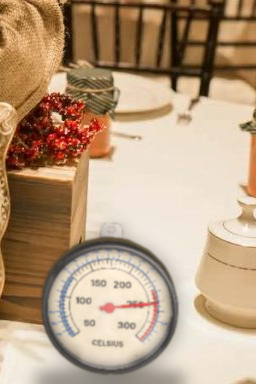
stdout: 250 °C
